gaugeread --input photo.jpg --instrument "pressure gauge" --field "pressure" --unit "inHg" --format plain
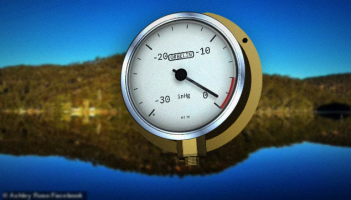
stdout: -1 inHg
